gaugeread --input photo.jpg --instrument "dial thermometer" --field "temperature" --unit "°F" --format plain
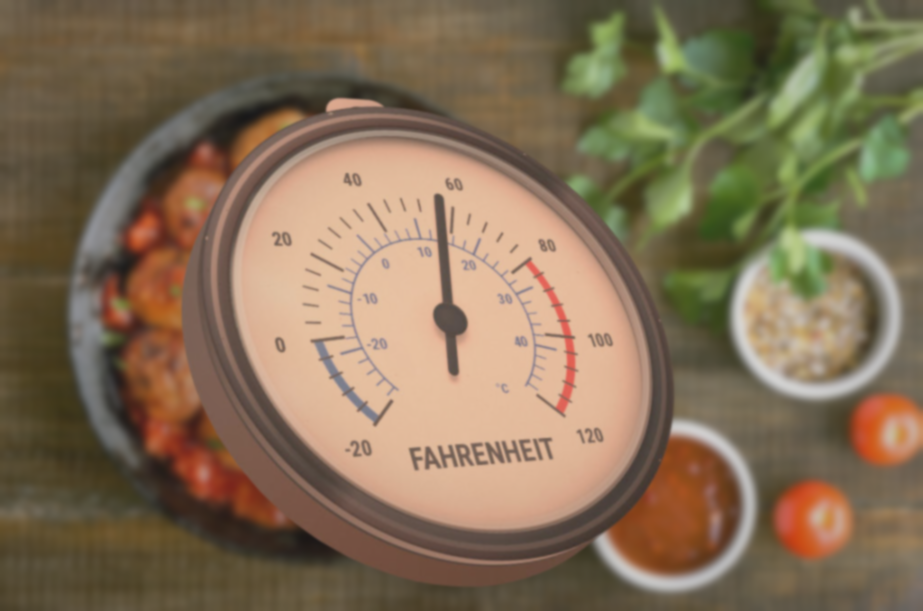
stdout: 56 °F
